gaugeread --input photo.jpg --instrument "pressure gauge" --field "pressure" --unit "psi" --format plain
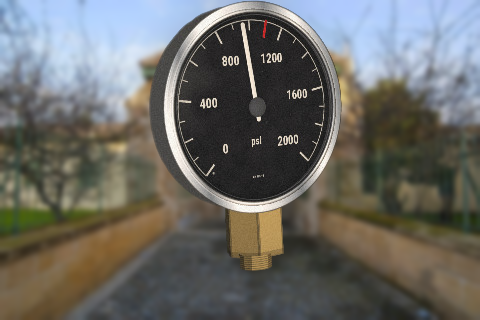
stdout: 950 psi
